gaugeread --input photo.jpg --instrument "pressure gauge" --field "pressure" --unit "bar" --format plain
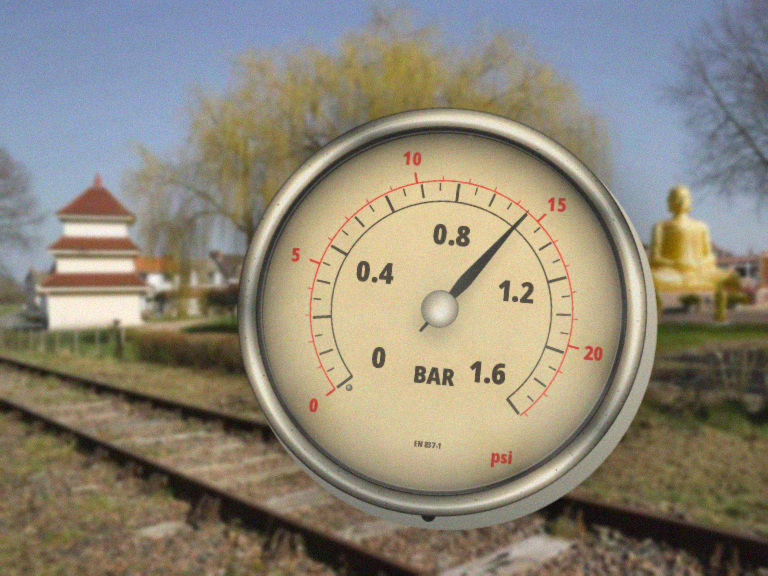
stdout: 1 bar
